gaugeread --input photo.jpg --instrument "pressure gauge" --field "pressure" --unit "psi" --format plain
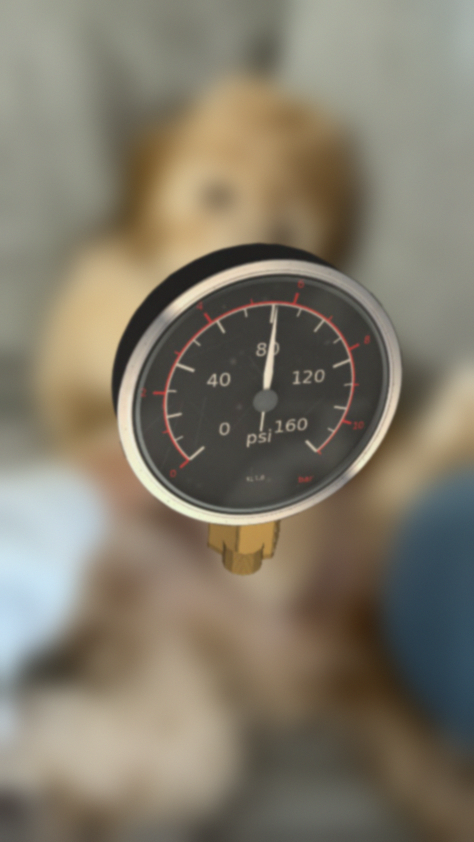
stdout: 80 psi
